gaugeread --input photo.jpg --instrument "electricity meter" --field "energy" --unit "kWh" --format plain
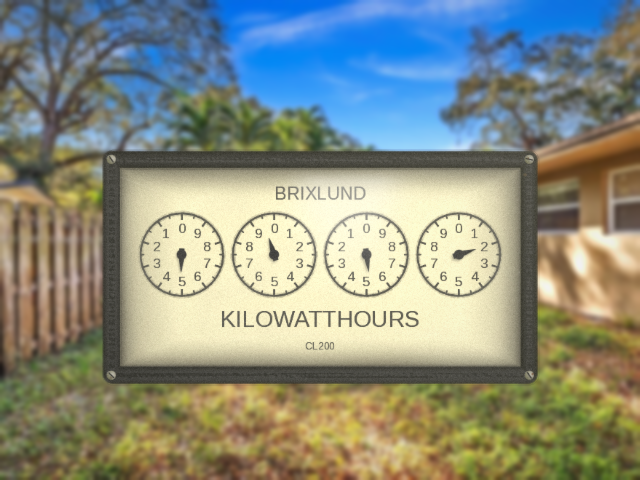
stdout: 4952 kWh
